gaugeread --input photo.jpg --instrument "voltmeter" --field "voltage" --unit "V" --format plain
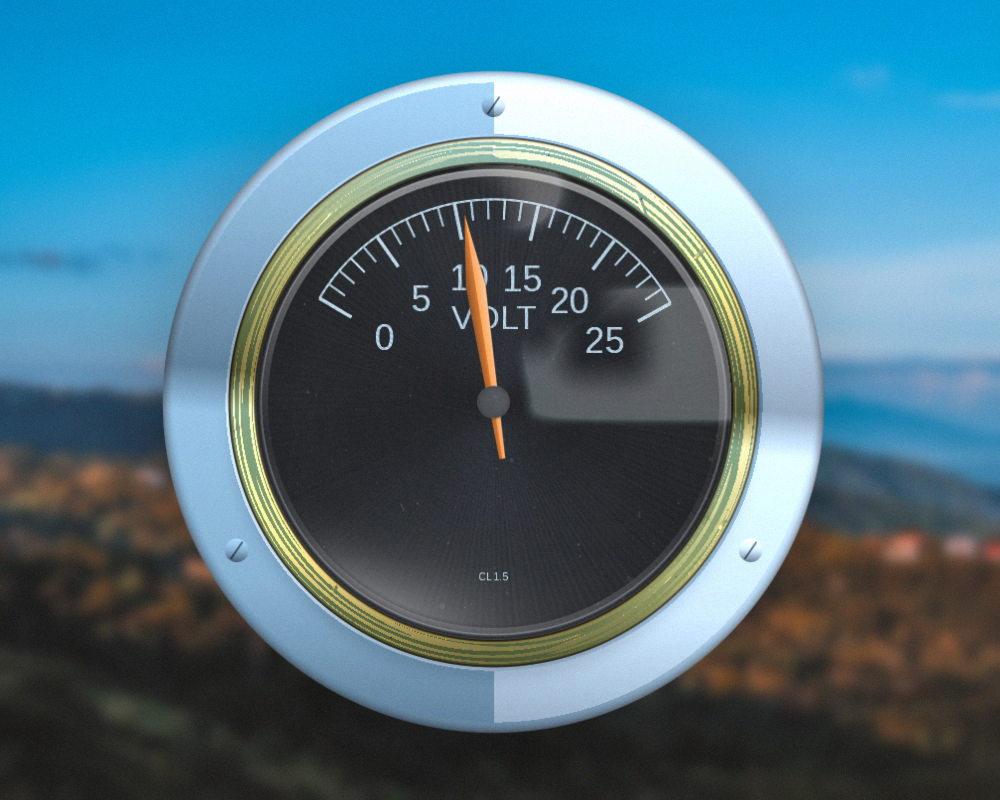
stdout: 10.5 V
